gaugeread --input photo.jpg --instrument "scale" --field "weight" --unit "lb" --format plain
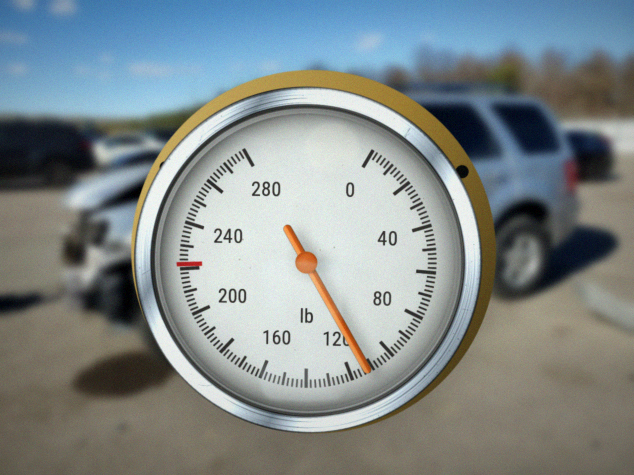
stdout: 112 lb
